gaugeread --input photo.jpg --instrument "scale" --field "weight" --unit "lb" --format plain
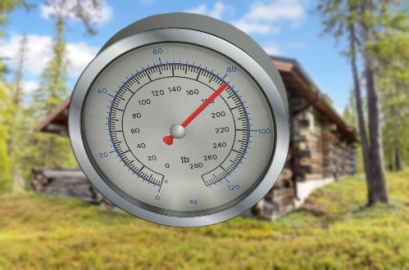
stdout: 180 lb
